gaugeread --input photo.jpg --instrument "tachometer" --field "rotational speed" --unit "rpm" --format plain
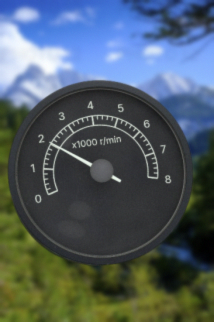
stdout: 2000 rpm
